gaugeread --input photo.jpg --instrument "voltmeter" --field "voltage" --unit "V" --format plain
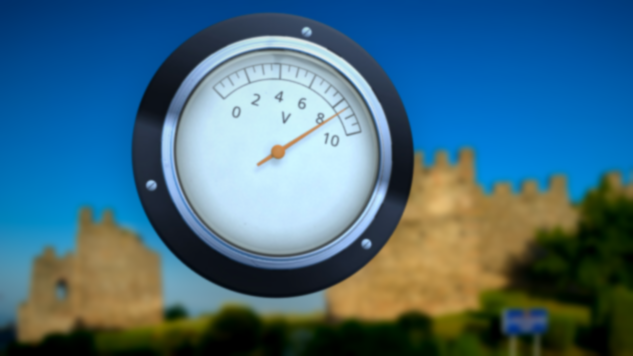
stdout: 8.5 V
